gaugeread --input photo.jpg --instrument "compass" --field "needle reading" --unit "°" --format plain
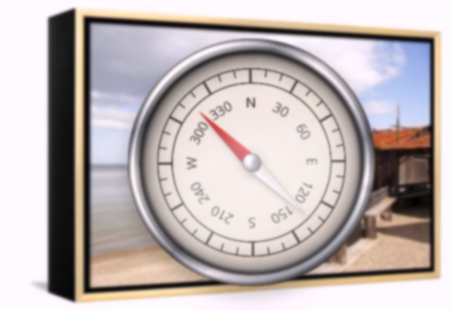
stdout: 315 °
